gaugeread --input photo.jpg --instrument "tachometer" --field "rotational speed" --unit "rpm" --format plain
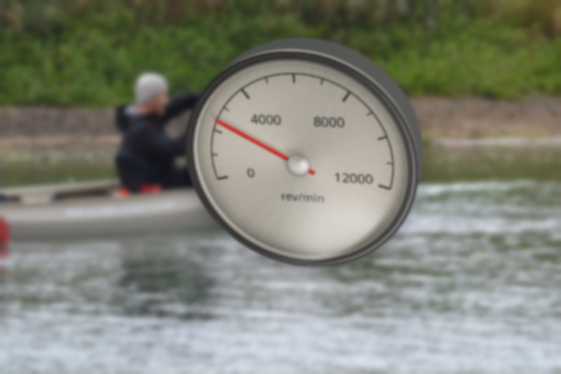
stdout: 2500 rpm
